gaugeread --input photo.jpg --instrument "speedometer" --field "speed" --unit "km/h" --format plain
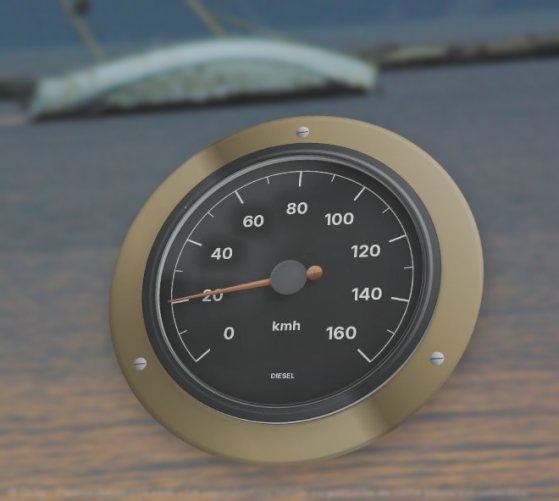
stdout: 20 km/h
